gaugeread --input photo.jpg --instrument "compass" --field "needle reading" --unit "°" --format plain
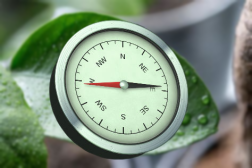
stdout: 265 °
